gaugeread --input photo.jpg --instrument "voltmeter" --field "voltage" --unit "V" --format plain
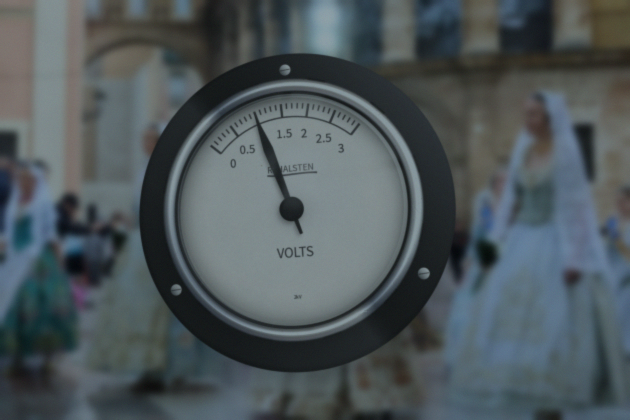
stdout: 1 V
